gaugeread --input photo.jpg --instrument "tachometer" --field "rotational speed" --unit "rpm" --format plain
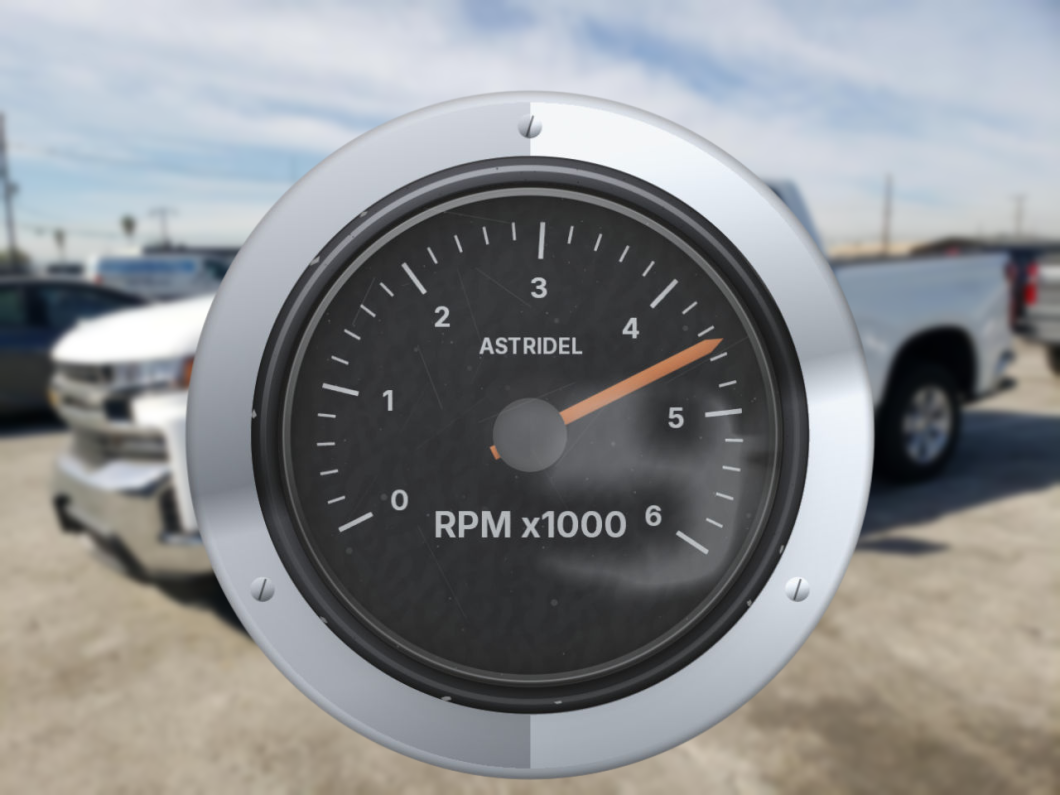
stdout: 4500 rpm
